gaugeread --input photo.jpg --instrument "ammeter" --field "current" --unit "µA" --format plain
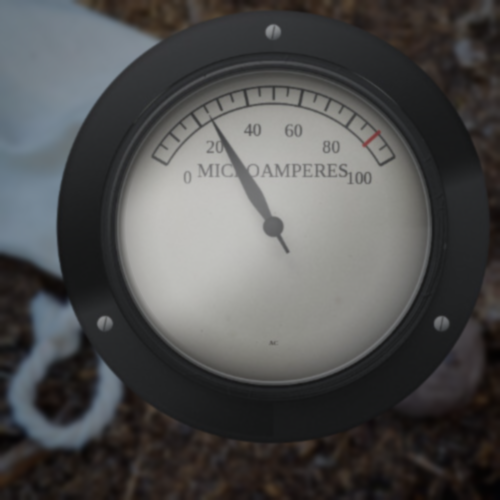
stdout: 25 µA
